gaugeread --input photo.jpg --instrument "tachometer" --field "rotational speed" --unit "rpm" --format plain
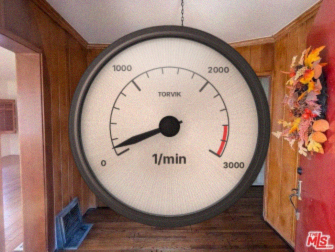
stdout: 100 rpm
